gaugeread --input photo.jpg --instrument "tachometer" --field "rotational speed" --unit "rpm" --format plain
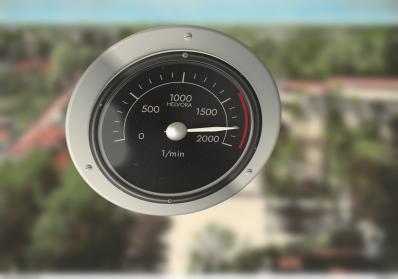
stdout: 1800 rpm
